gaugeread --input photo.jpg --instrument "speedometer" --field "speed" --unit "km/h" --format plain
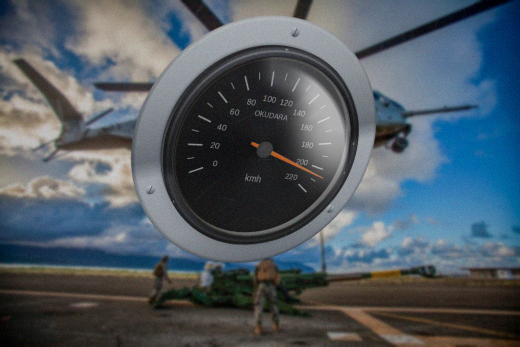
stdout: 205 km/h
